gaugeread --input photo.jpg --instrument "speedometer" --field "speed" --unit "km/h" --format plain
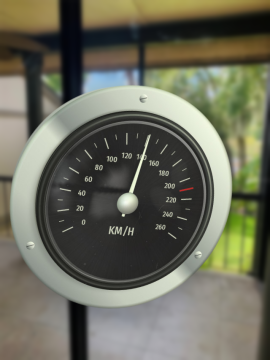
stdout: 140 km/h
